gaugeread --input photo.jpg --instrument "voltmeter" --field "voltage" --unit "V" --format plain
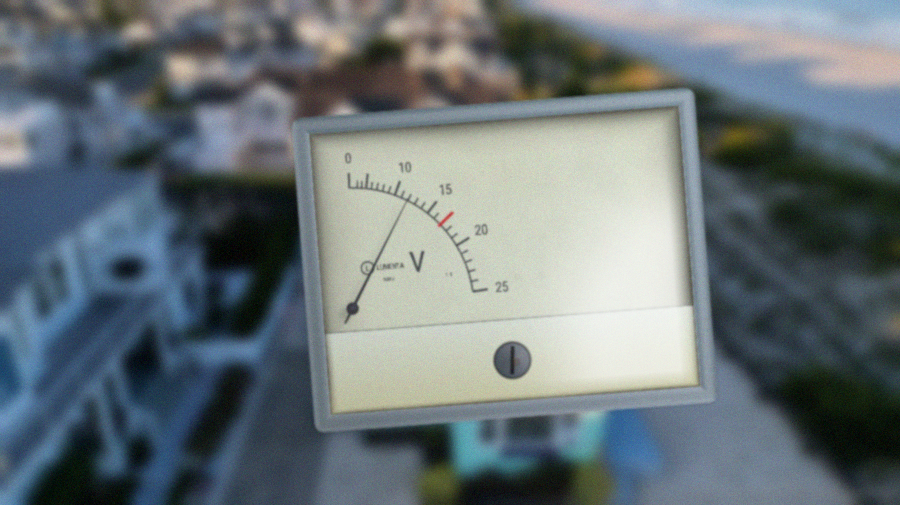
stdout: 12 V
